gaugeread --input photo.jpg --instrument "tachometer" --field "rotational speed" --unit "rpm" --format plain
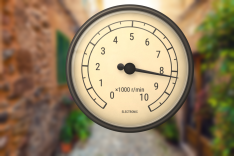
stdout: 8250 rpm
